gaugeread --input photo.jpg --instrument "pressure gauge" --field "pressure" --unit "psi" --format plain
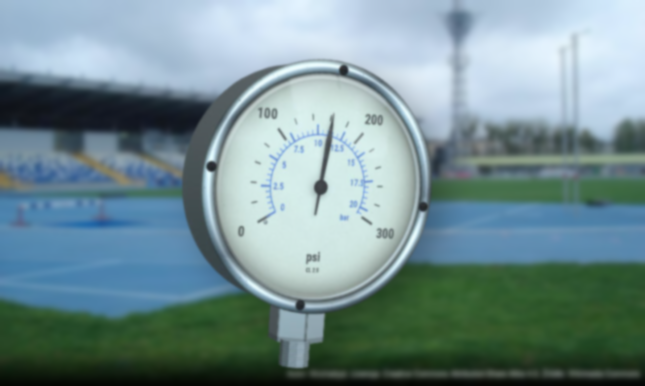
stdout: 160 psi
